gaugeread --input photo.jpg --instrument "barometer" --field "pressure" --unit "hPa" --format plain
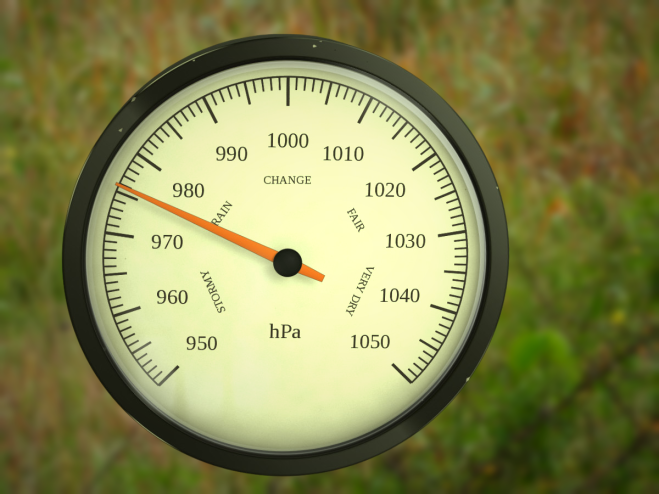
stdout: 976 hPa
